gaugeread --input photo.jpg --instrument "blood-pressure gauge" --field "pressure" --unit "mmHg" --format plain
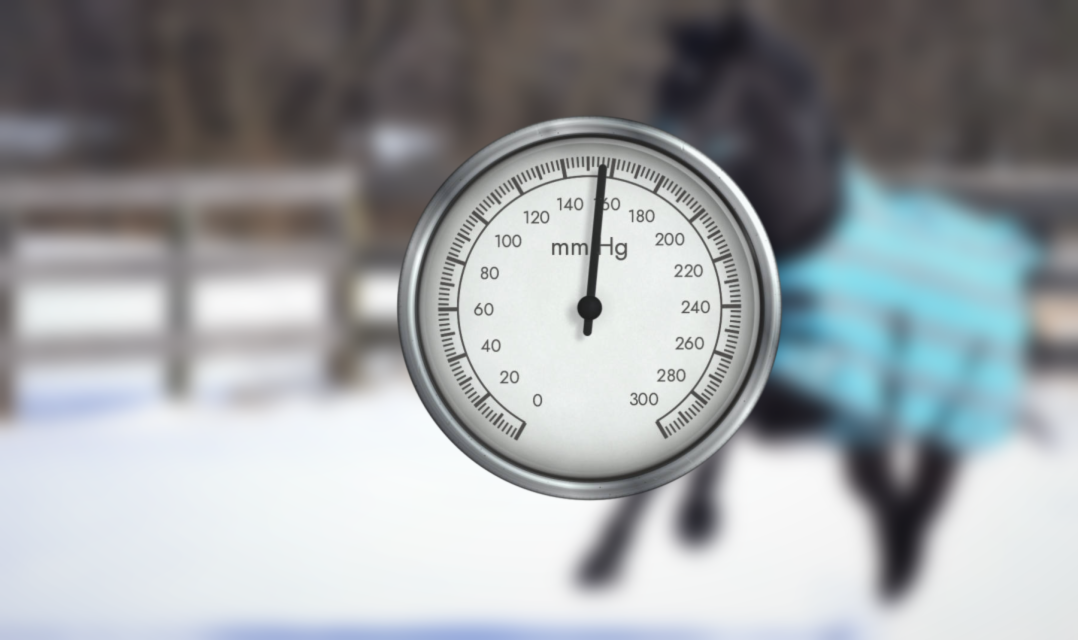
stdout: 156 mmHg
